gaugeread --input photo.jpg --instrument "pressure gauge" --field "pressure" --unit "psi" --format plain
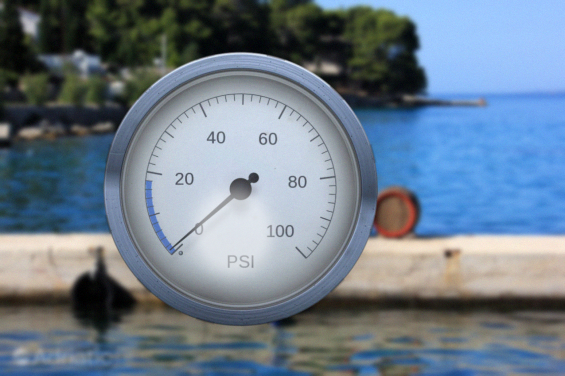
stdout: 1 psi
